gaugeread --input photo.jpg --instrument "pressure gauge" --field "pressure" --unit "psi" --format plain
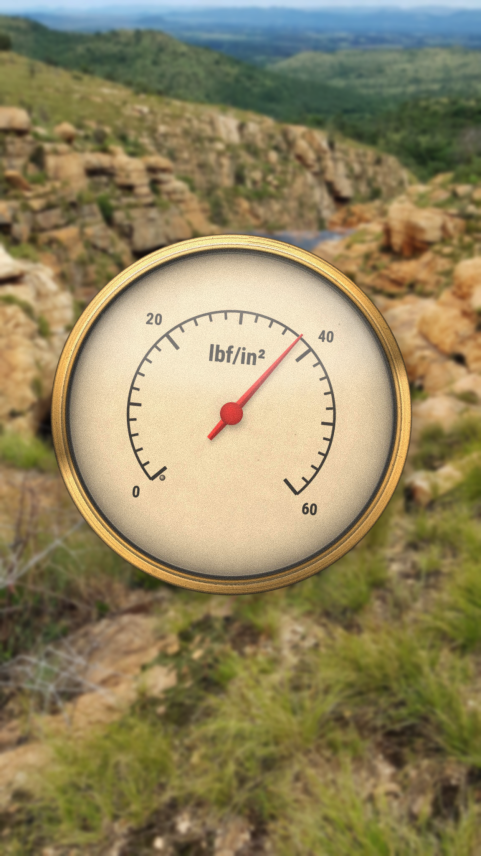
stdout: 38 psi
